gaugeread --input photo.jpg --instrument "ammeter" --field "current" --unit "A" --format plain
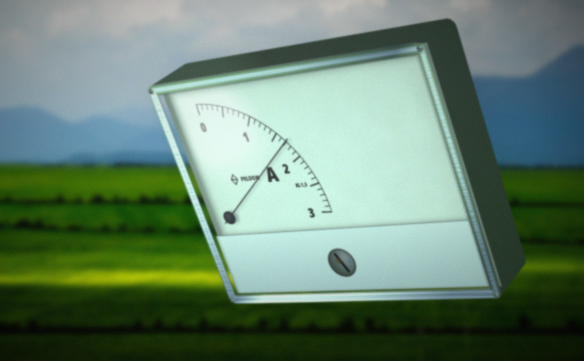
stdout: 1.7 A
